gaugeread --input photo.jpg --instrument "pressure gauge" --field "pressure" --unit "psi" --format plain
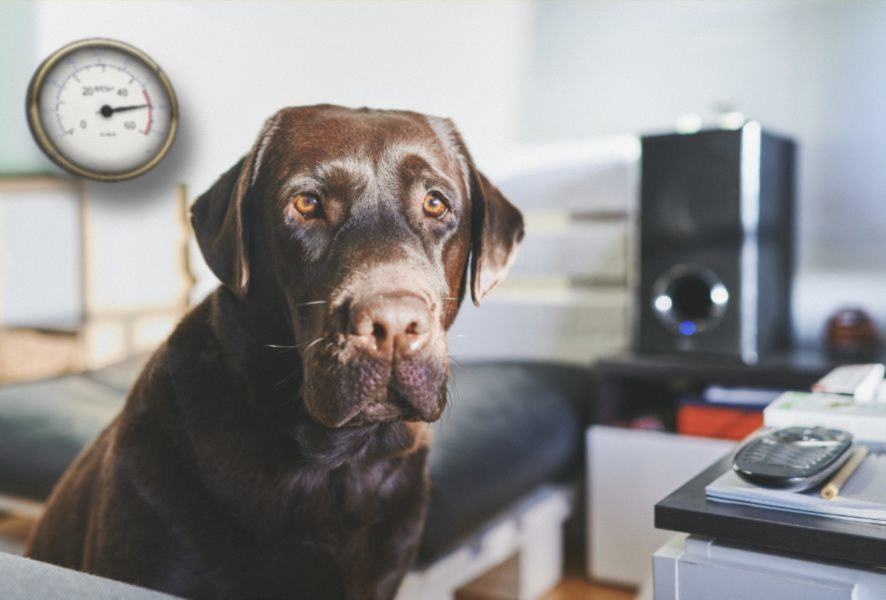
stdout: 50 psi
